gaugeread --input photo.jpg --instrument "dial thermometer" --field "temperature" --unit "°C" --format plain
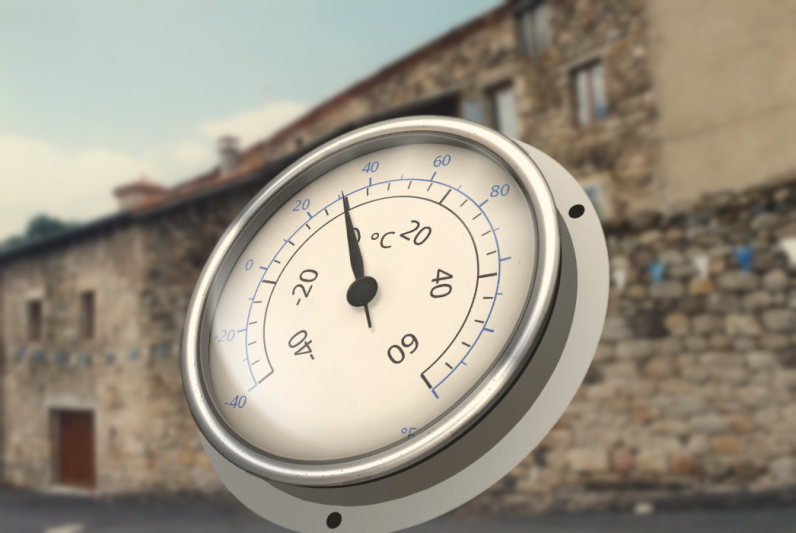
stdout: 0 °C
